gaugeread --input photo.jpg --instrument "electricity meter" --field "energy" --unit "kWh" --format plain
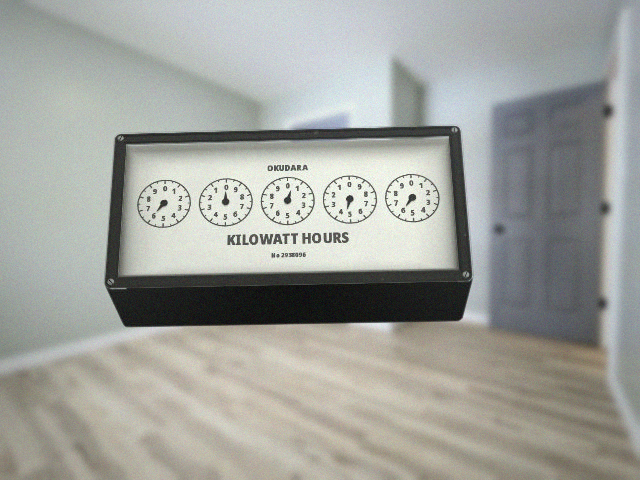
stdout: 60046 kWh
